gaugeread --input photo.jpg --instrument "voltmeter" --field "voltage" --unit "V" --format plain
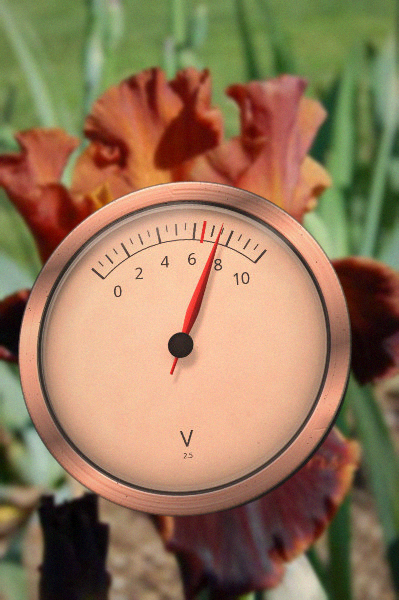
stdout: 7.5 V
